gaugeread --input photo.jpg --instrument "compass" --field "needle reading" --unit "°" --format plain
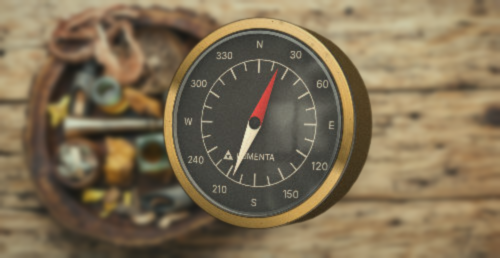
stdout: 22.5 °
